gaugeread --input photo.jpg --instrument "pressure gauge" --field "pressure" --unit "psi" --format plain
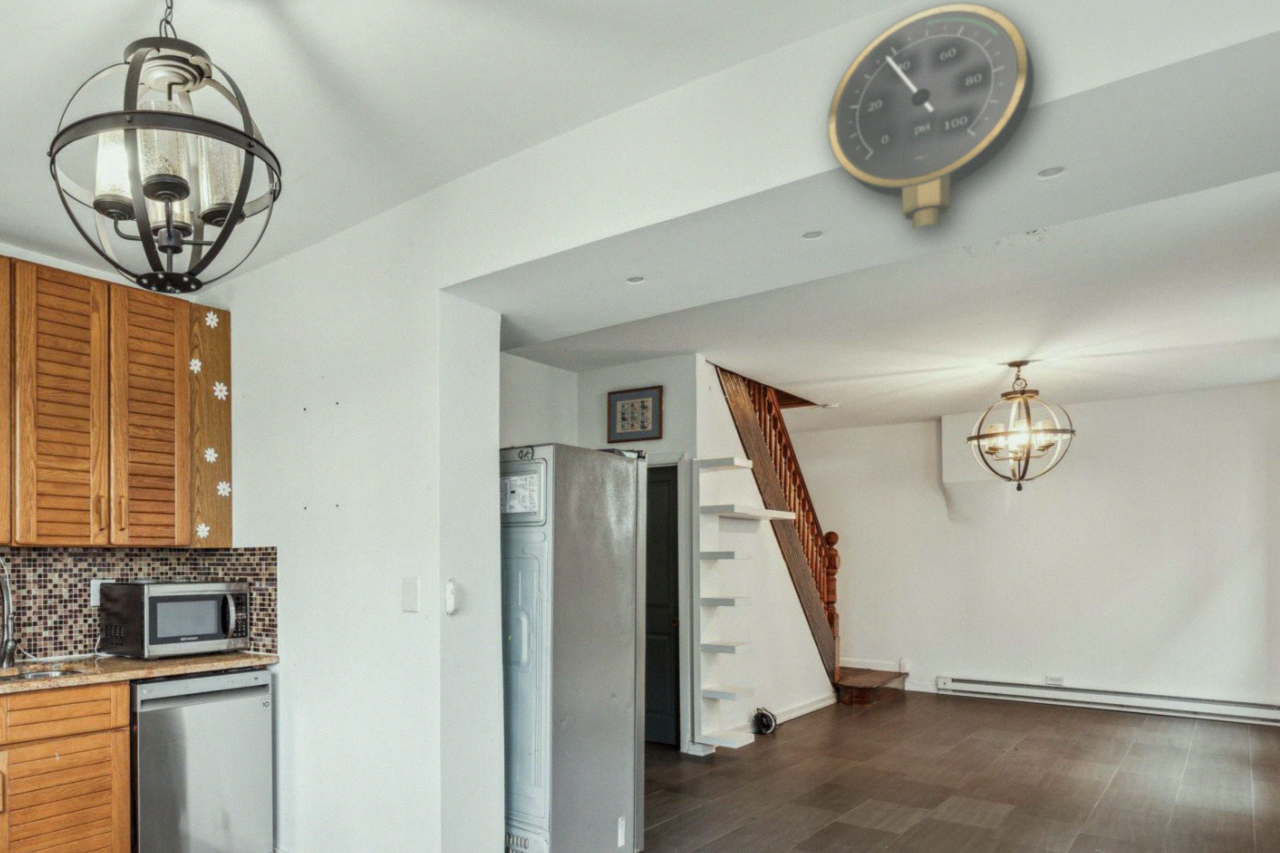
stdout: 37.5 psi
